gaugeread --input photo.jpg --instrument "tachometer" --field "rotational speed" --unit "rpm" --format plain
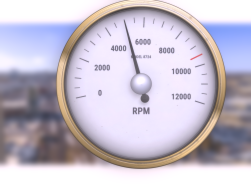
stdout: 5000 rpm
